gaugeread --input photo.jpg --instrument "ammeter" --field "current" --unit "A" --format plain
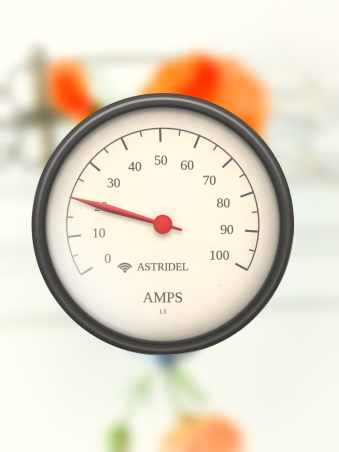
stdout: 20 A
